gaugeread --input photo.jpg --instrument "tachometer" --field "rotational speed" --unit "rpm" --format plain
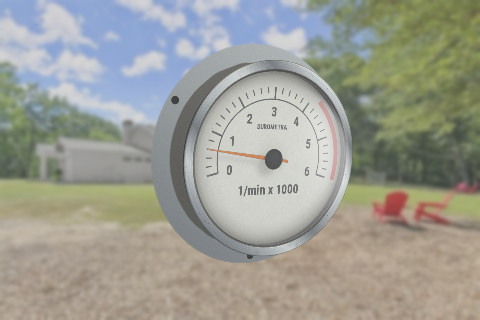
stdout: 600 rpm
